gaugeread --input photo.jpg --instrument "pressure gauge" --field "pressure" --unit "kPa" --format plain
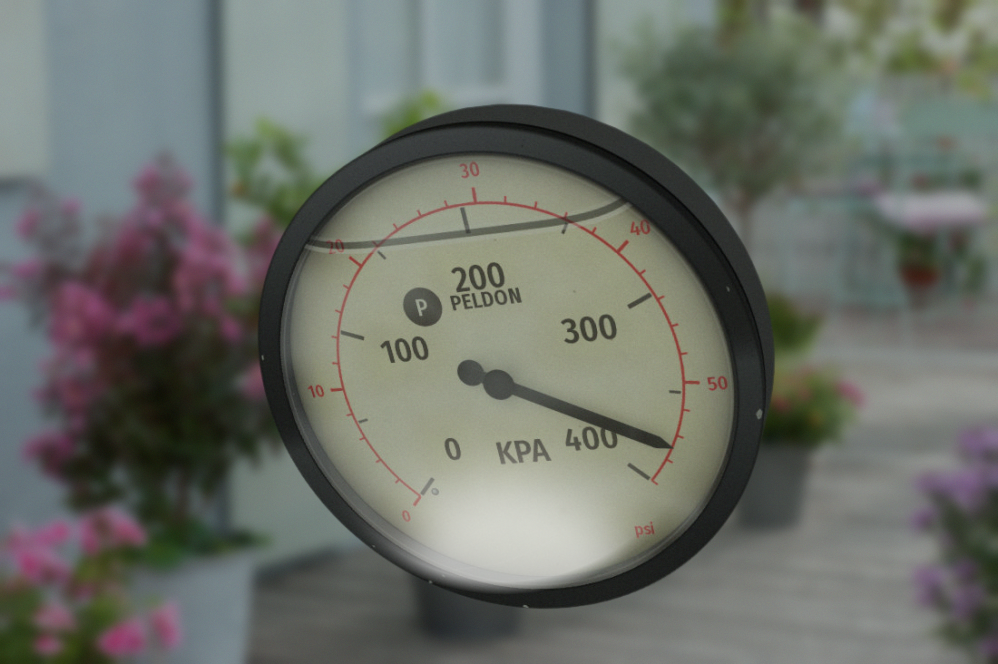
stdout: 375 kPa
